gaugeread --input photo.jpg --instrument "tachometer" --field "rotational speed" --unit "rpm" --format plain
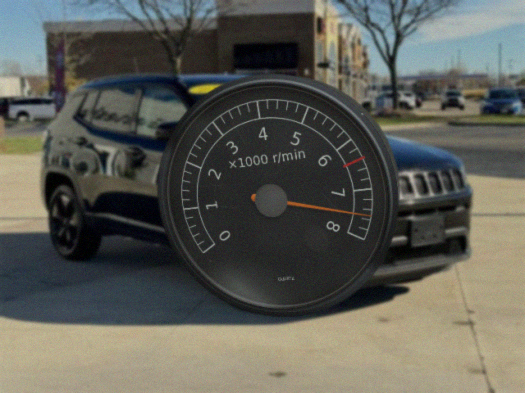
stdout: 7500 rpm
